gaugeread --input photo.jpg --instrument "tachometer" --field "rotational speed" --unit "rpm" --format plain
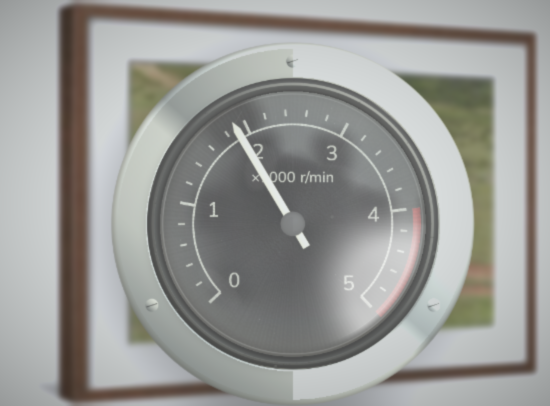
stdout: 1900 rpm
